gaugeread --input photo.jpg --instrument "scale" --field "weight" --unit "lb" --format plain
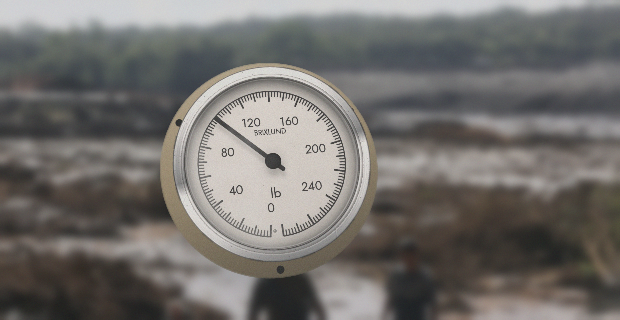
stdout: 100 lb
